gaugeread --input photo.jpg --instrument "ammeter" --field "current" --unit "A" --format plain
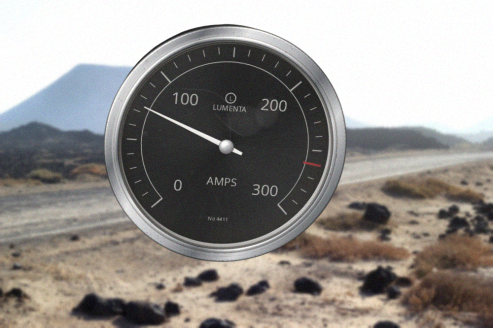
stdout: 75 A
